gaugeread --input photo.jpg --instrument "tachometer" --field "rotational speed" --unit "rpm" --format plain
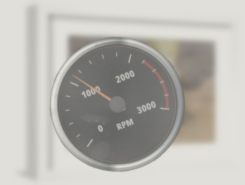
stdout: 1100 rpm
